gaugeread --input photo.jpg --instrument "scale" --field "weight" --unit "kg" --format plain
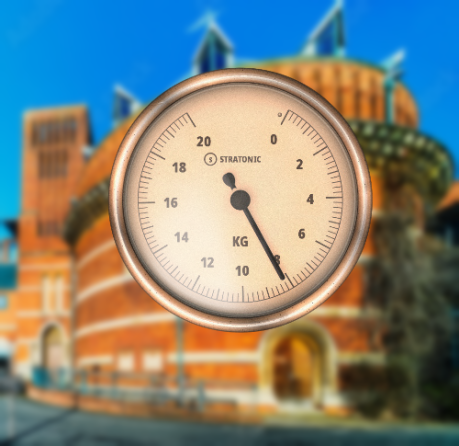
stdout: 8.2 kg
